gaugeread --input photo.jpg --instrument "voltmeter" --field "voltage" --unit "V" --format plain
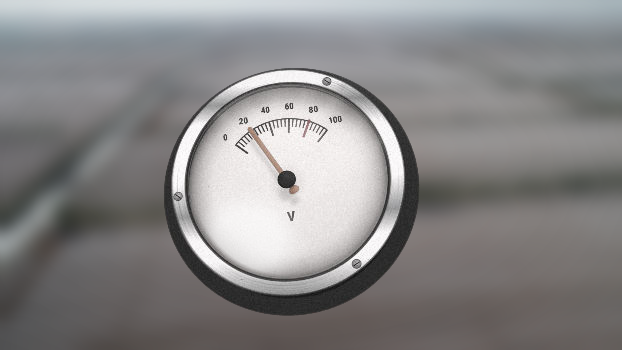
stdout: 20 V
